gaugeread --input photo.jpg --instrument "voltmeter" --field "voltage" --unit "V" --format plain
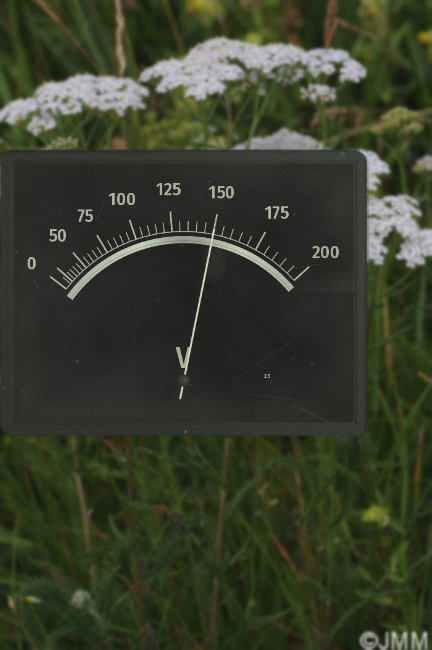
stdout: 150 V
